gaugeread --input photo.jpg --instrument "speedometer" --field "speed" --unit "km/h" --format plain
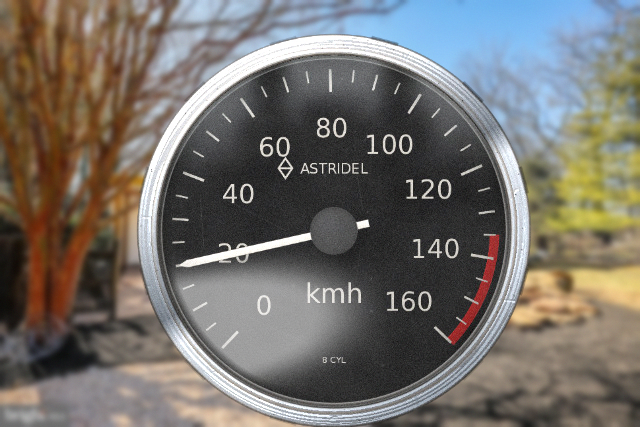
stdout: 20 km/h
